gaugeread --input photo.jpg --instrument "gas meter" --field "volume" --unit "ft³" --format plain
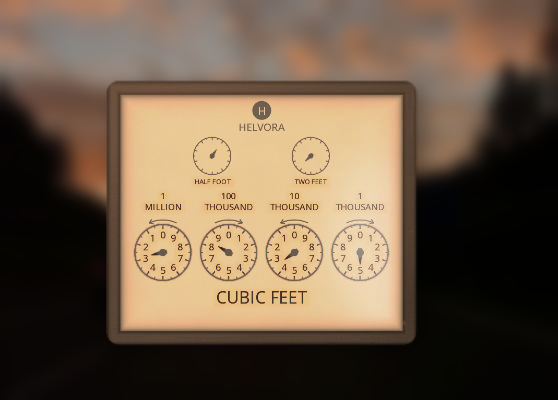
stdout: 283500 ft³
